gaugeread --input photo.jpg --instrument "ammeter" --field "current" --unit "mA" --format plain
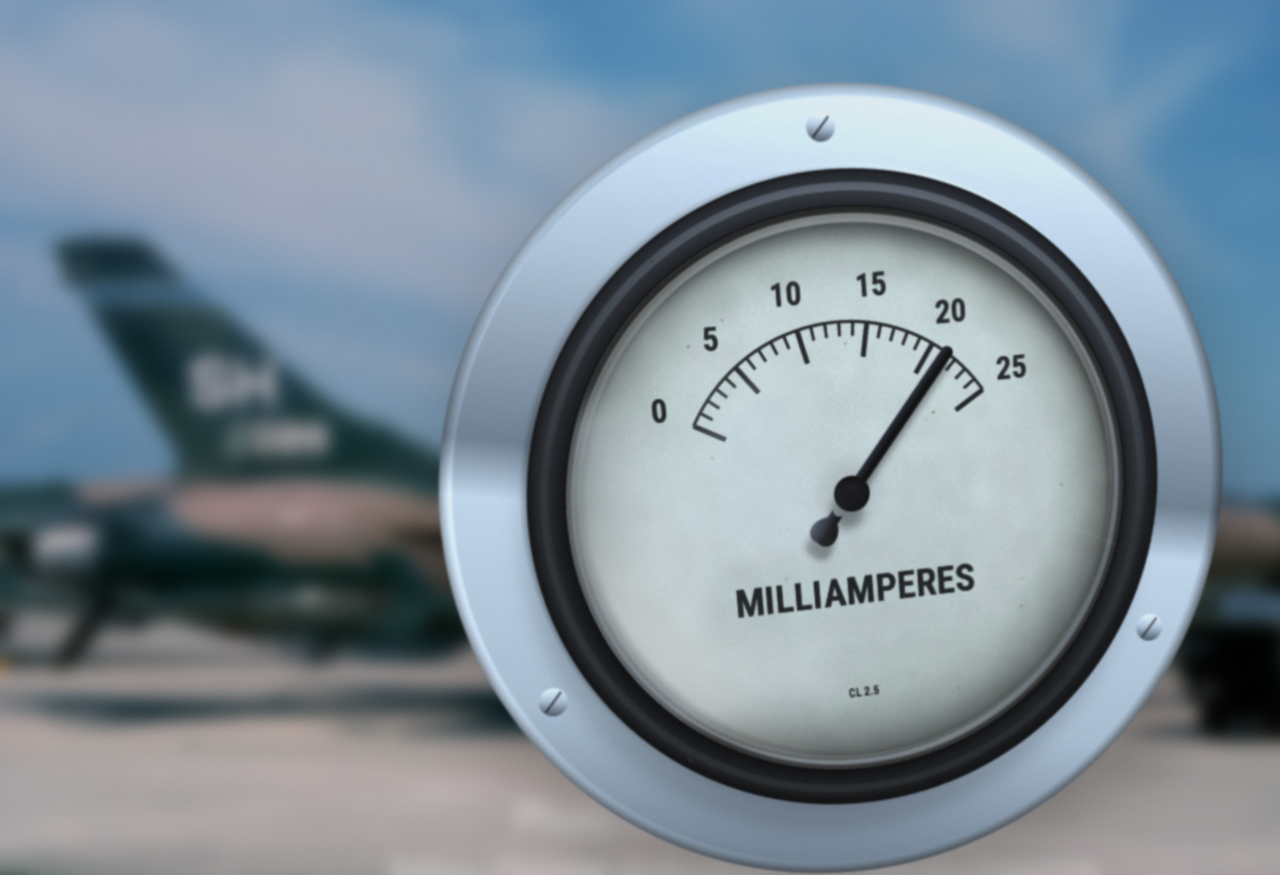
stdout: 21 mA
